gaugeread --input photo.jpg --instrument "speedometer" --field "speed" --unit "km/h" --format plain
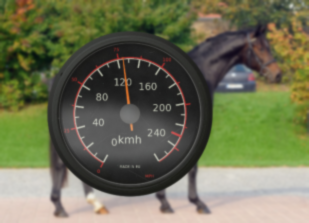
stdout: 125 km/h
